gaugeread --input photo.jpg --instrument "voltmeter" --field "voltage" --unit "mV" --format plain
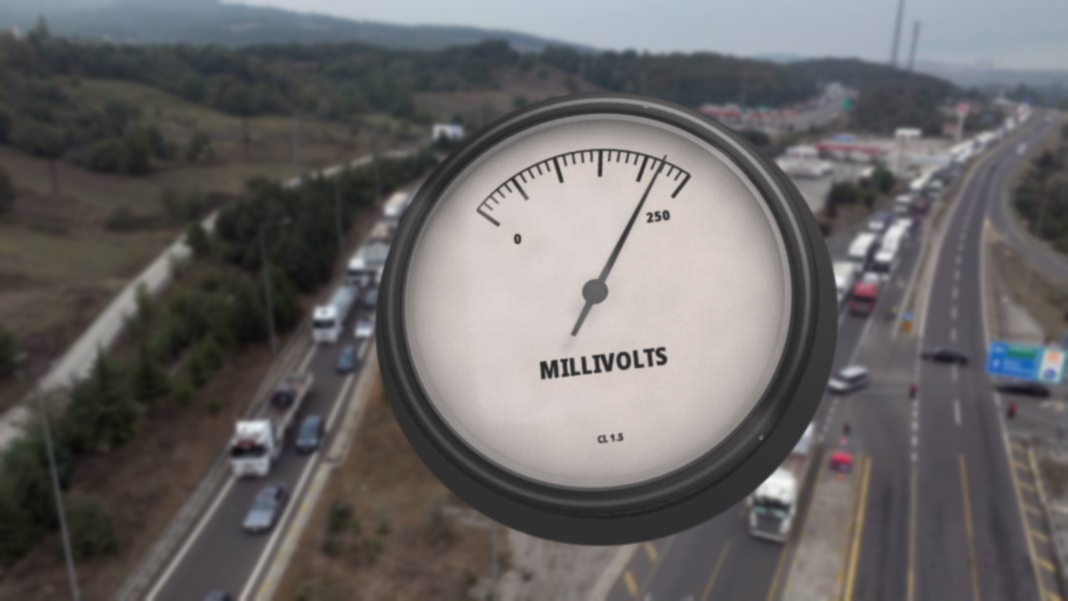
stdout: 220 mV
